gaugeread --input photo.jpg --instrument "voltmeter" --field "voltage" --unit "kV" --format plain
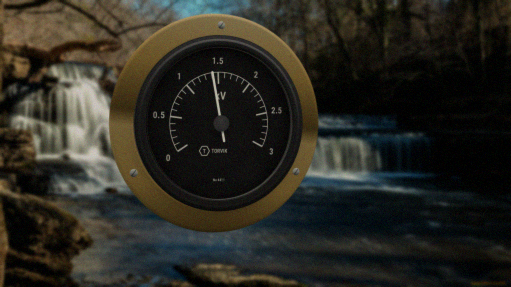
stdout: 1.4 kV
